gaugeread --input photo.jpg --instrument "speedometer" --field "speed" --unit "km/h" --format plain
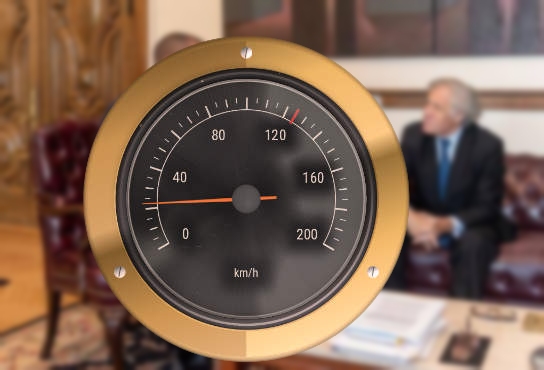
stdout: 22.5 km/h
